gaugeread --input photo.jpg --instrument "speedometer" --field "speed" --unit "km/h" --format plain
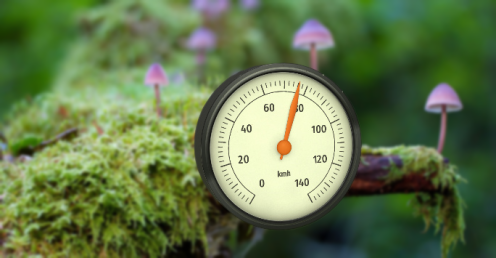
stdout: 76 km/h
